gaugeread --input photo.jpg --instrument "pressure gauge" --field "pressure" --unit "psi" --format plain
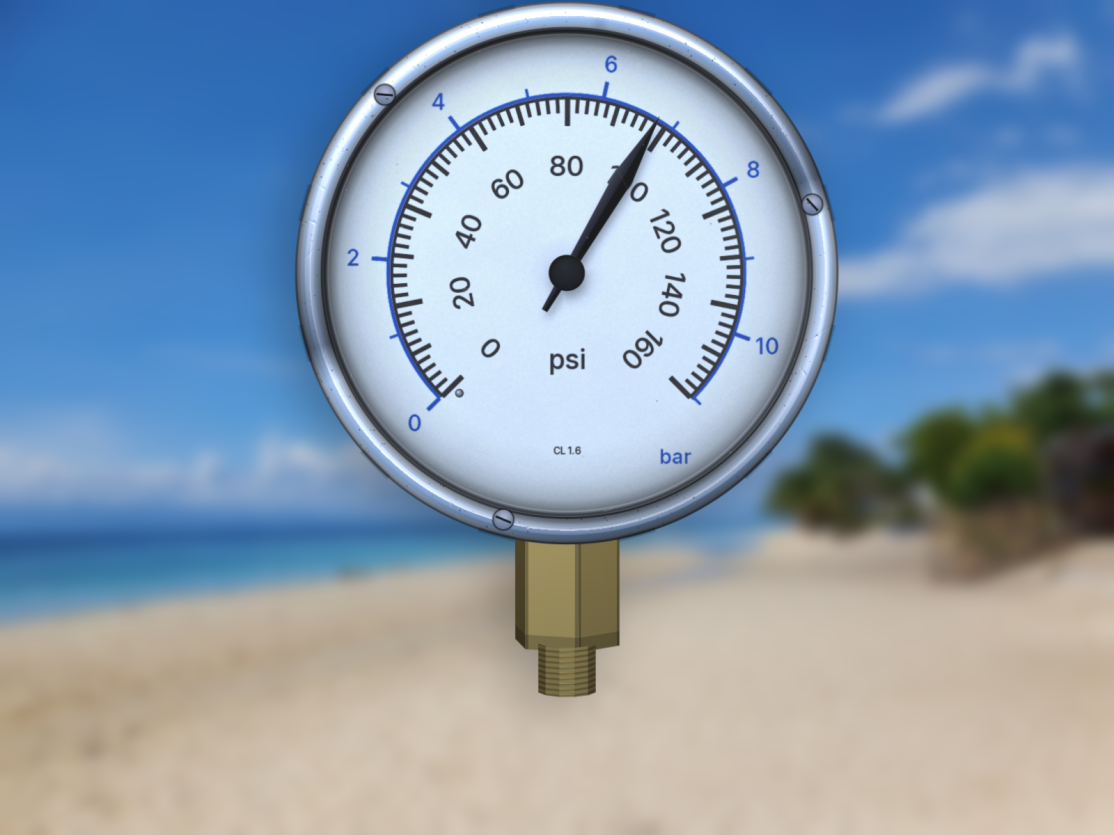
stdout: 98 psi
